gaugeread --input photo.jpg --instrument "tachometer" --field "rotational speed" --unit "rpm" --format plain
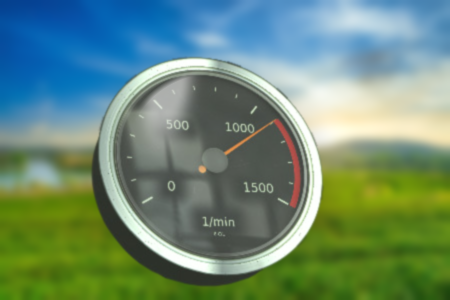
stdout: 1100 rpm
